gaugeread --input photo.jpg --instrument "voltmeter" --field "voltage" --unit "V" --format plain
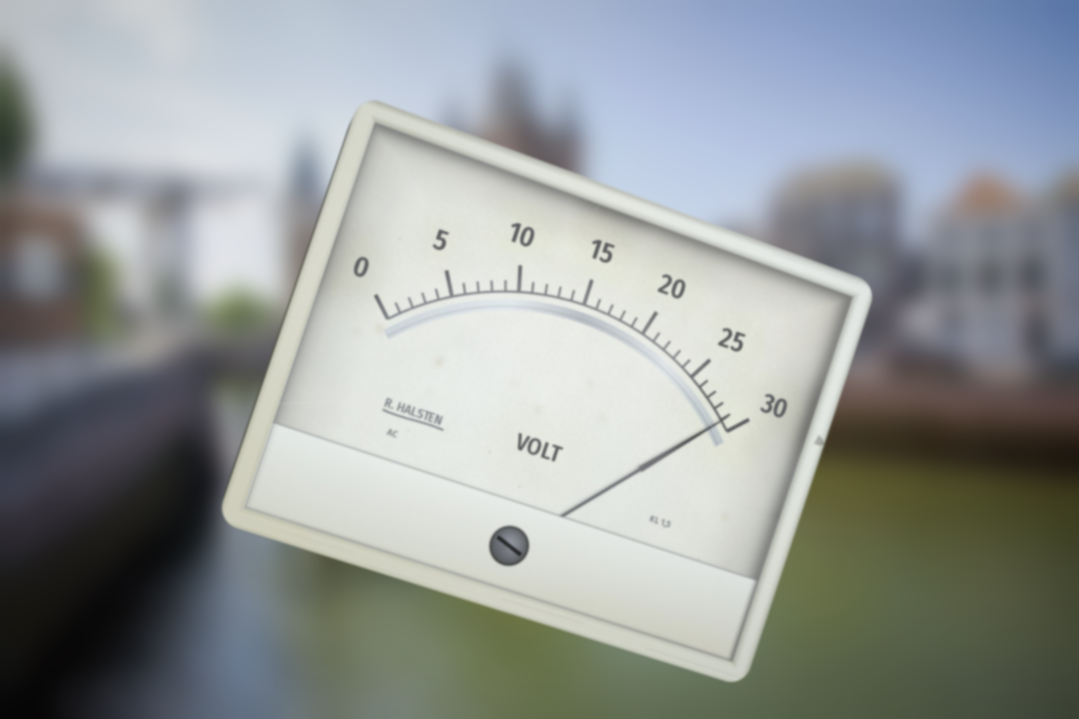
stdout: 29 V
